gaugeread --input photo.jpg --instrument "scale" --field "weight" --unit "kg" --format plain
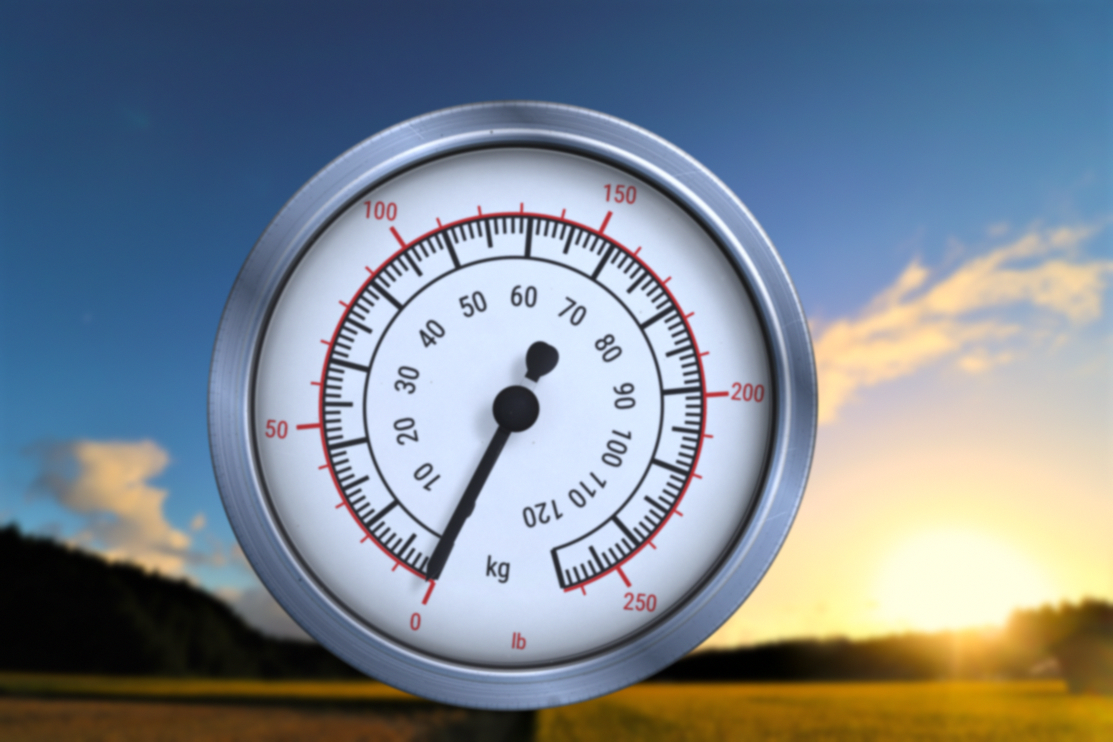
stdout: 1 kg
